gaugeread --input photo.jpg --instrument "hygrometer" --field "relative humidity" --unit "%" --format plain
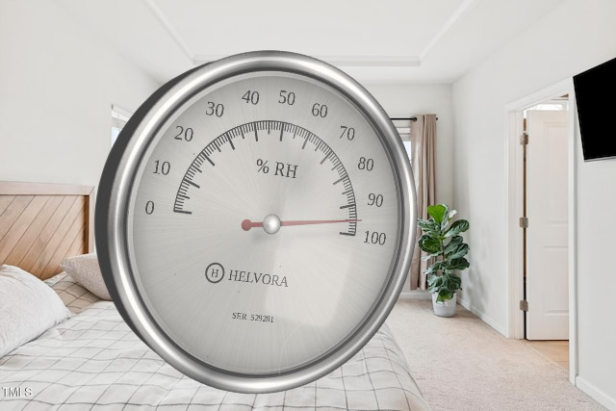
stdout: 95 %
